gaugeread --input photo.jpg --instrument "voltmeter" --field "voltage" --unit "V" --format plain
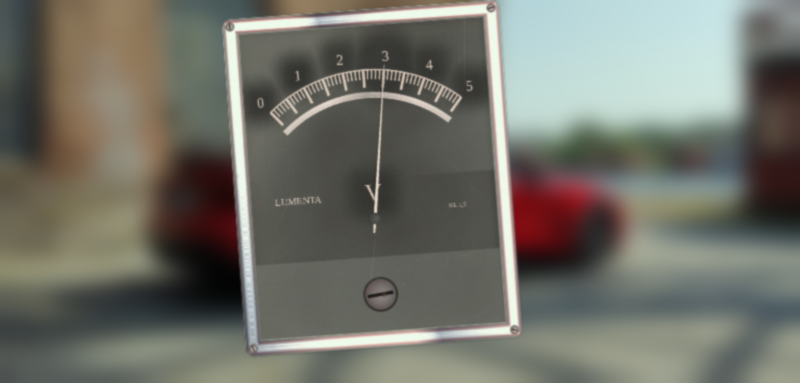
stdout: 3 V
